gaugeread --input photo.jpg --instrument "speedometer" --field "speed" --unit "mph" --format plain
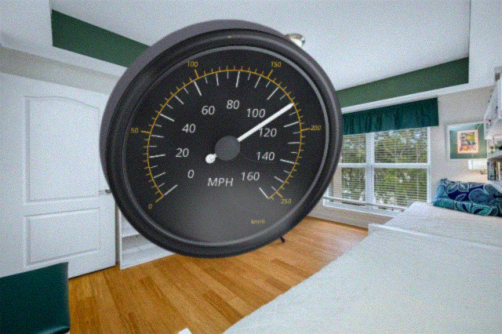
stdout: 110 mph
